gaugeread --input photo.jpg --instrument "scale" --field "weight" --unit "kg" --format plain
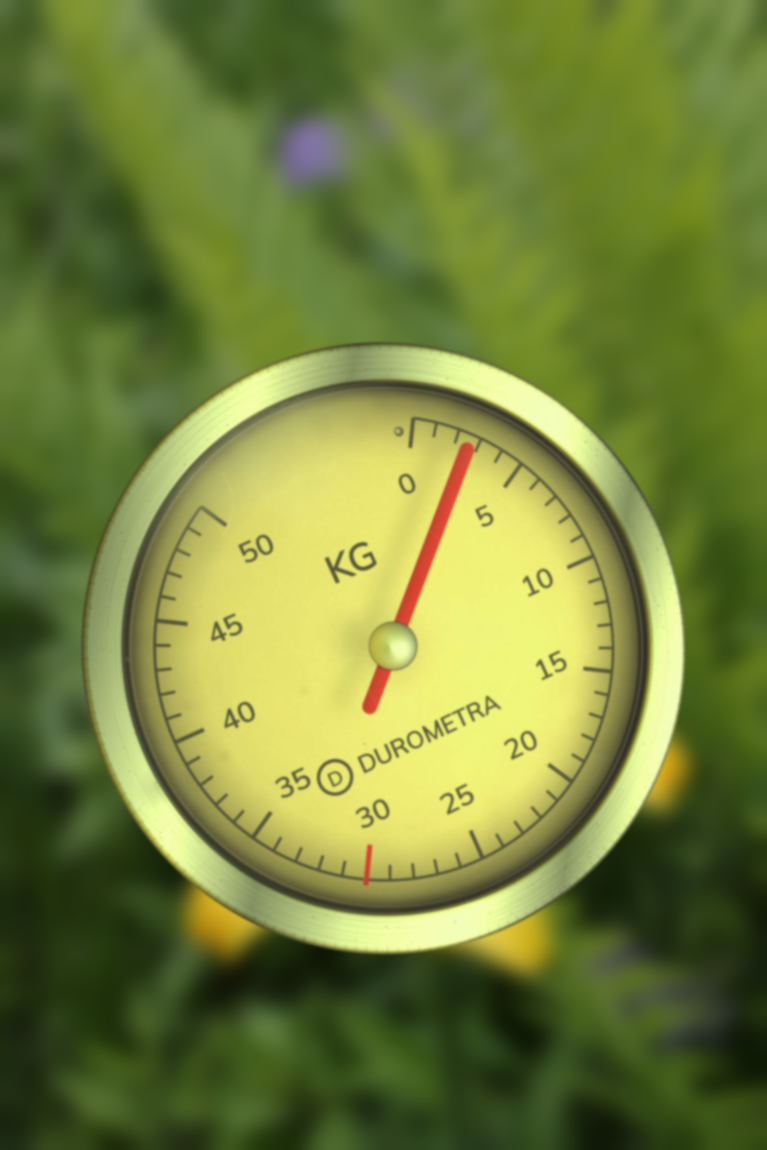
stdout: 2.5 kg
